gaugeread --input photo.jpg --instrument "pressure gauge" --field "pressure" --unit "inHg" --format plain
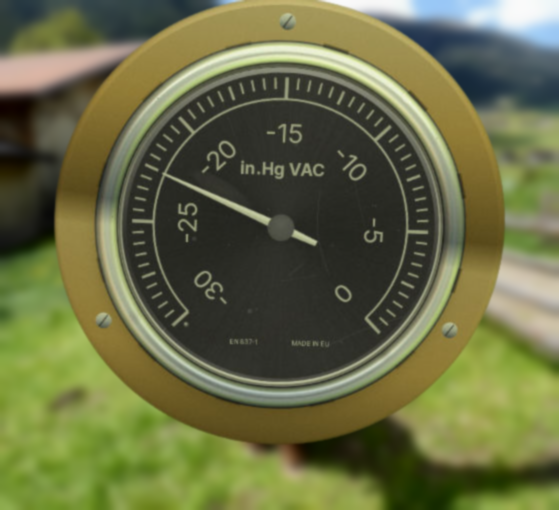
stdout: -22.5 inHg
